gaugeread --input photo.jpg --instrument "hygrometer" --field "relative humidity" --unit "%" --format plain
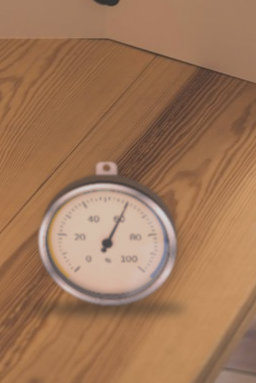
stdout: 60 %
